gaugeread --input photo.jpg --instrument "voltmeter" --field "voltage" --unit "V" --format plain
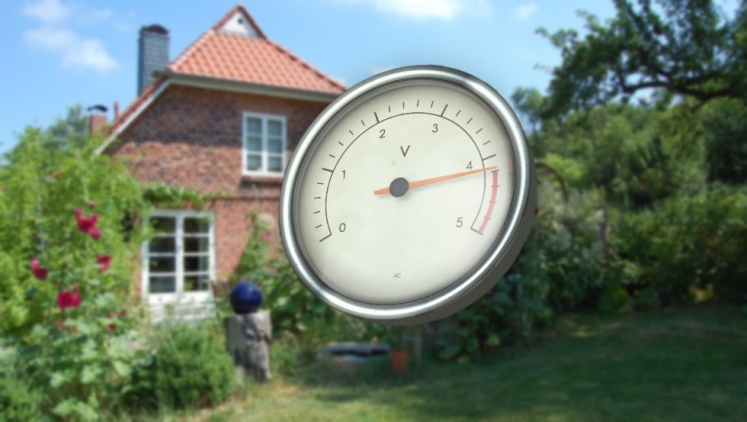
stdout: 4.2 V
